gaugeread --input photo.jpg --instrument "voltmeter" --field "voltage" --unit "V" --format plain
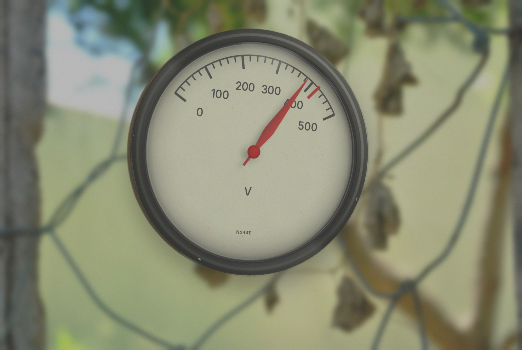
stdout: 380 V
